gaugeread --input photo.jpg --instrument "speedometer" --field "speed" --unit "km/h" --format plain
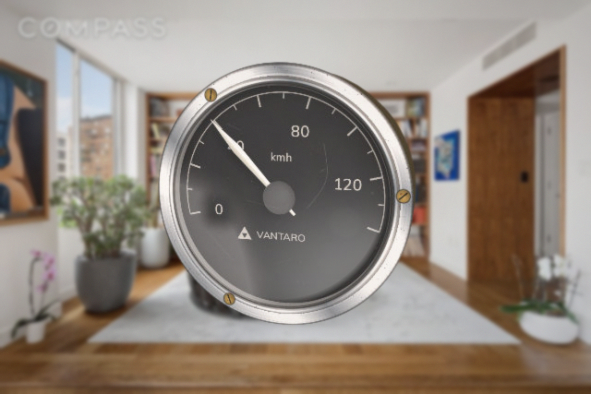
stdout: 40 km/h
